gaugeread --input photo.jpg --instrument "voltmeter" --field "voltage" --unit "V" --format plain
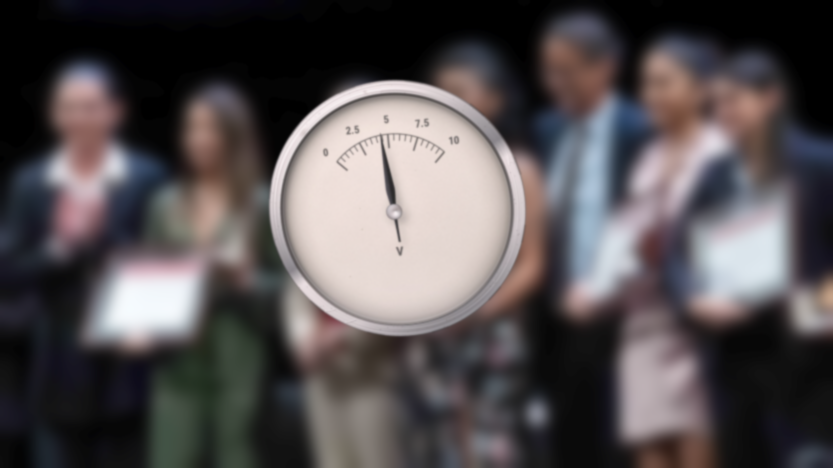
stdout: 4.5 V
